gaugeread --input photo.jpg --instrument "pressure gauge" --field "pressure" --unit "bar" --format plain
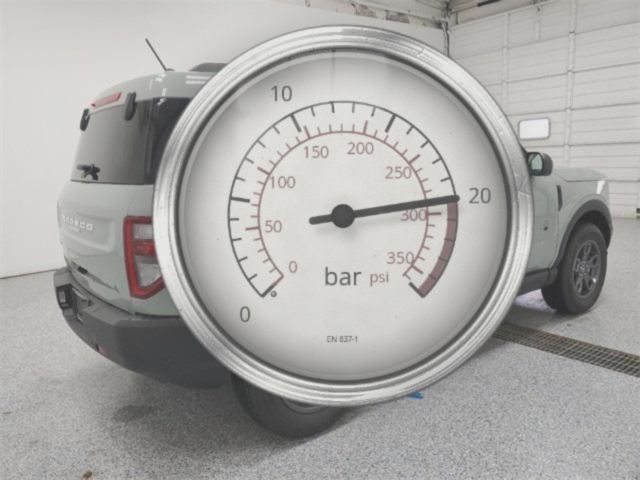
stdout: 20 bar
